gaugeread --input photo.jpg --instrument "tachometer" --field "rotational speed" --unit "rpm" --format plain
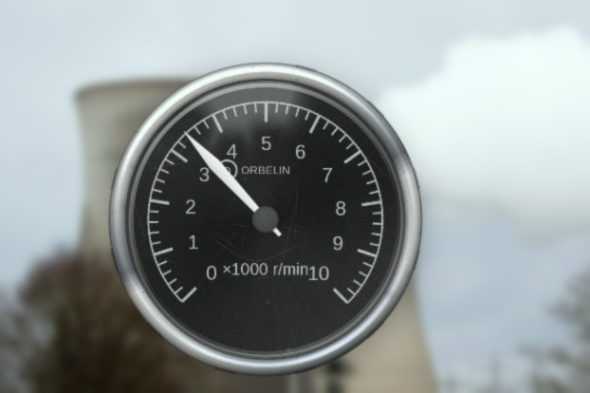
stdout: 3400 rpm
